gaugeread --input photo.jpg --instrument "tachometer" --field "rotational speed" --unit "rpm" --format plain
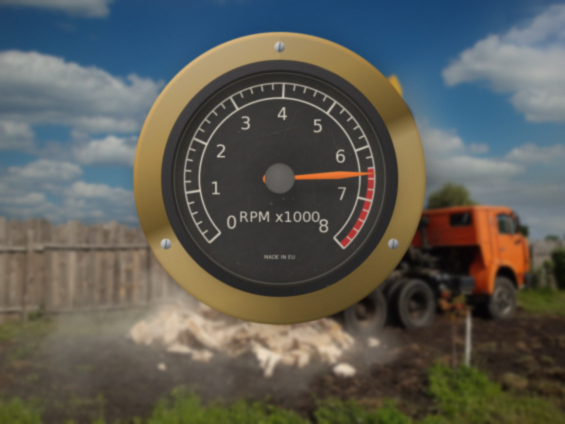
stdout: 6500 rpm
